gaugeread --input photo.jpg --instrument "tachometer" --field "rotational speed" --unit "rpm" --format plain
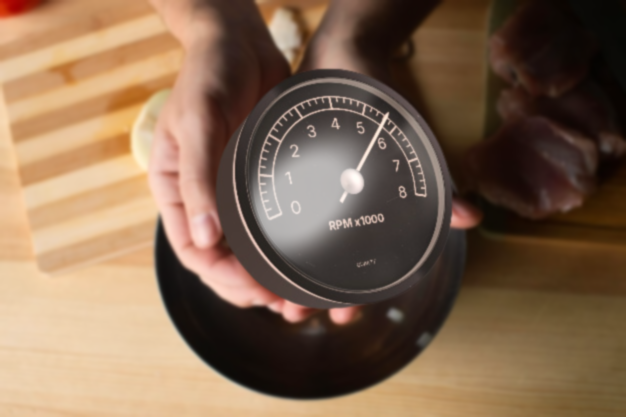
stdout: 5600 rpm
